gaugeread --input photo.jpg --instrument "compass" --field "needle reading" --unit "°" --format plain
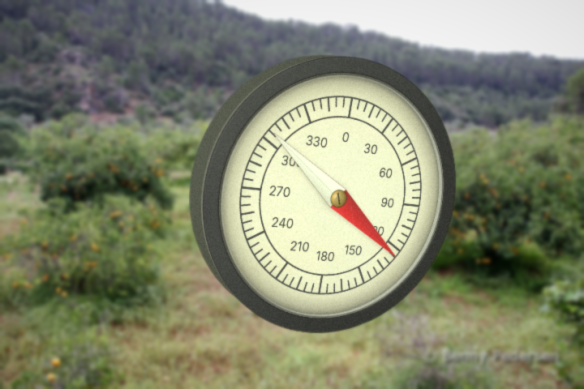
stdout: 125 °
